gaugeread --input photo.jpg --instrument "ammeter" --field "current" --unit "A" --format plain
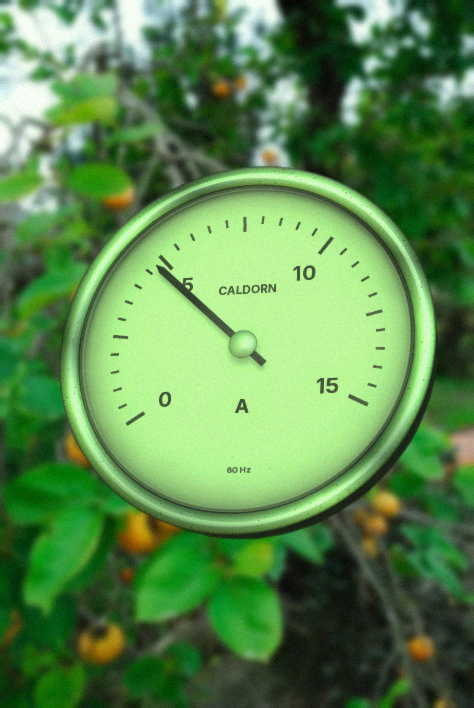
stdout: 4.75 A
